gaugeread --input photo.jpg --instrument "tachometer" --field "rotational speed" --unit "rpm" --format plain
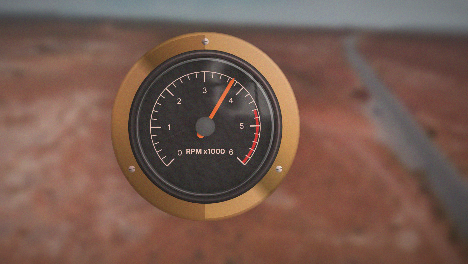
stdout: 3700 rpm
